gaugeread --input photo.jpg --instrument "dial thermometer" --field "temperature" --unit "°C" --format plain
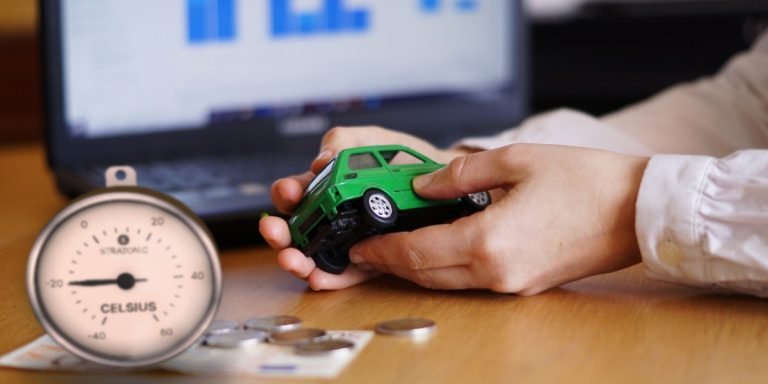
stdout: -20 °C
